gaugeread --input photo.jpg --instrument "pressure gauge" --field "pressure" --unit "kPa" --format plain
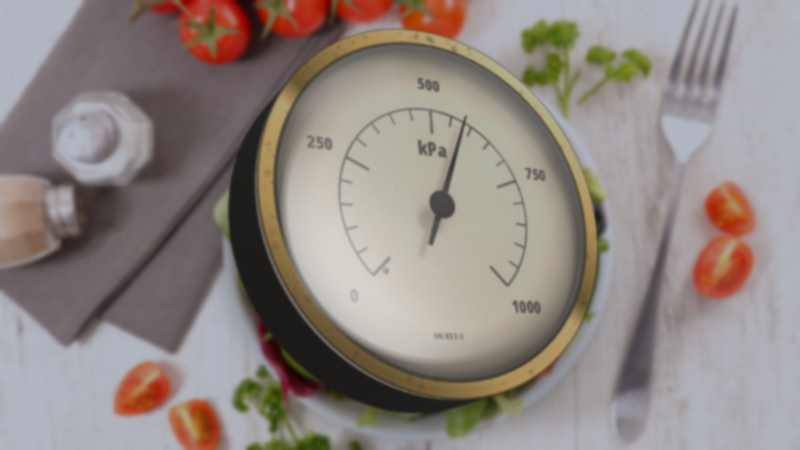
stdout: 575 kPa
